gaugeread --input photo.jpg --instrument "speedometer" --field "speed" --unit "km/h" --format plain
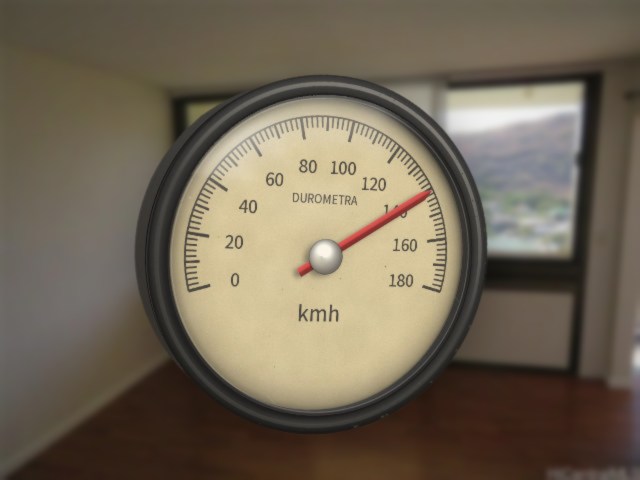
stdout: 140 km/h
